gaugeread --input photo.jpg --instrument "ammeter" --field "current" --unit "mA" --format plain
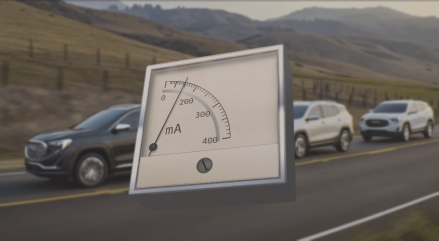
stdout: 150 mA
